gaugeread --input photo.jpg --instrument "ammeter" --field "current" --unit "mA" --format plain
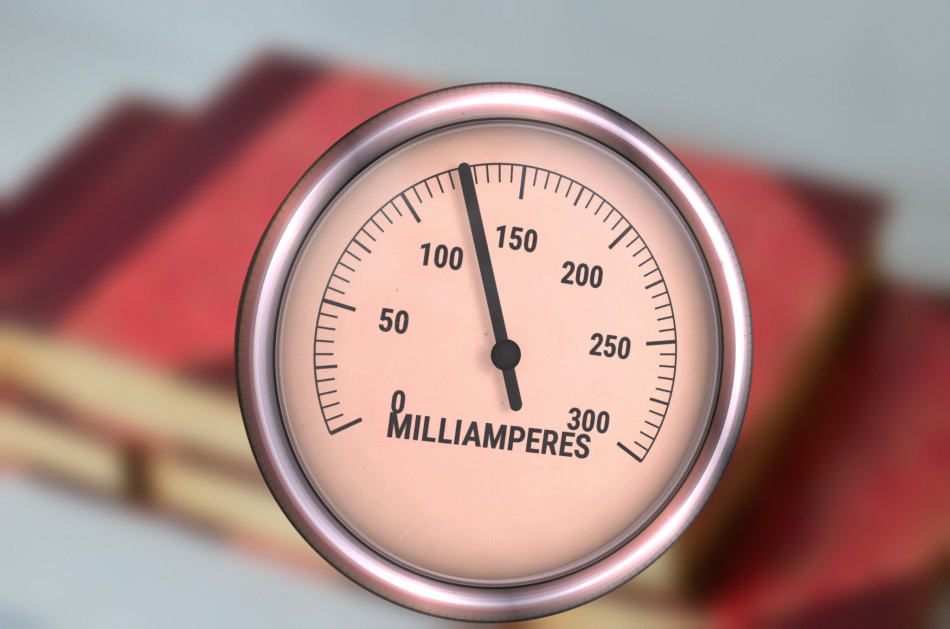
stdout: 125 mA
